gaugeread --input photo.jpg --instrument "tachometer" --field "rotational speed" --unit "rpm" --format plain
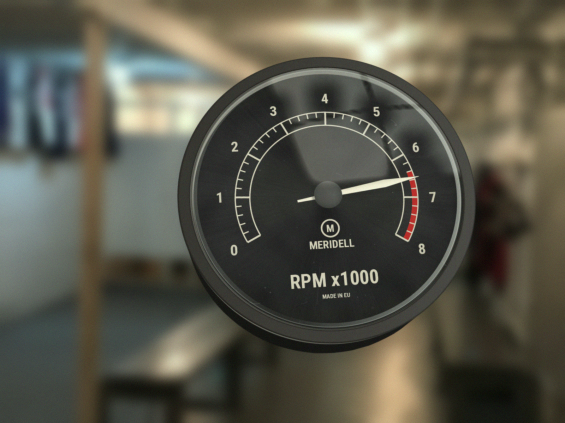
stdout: 6600 rpm
